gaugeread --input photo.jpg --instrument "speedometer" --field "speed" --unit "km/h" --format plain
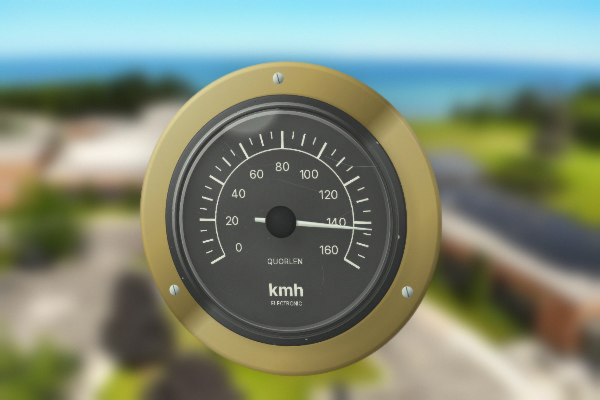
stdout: 142.5 km/h
